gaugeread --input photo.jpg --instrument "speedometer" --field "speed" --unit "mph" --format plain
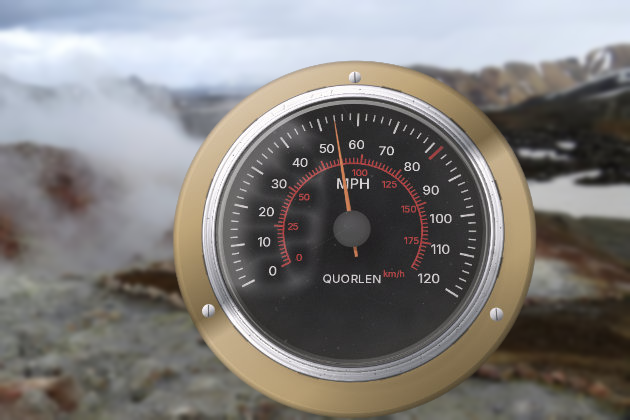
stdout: 54 mph
